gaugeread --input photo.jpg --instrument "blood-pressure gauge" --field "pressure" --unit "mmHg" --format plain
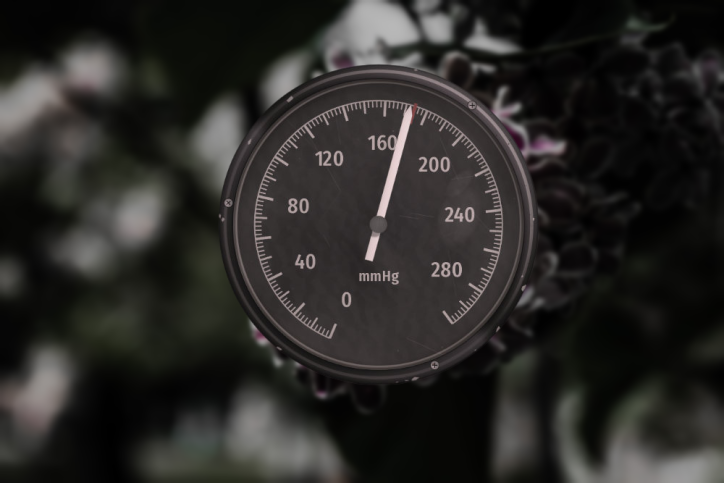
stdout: 172 mmHg
